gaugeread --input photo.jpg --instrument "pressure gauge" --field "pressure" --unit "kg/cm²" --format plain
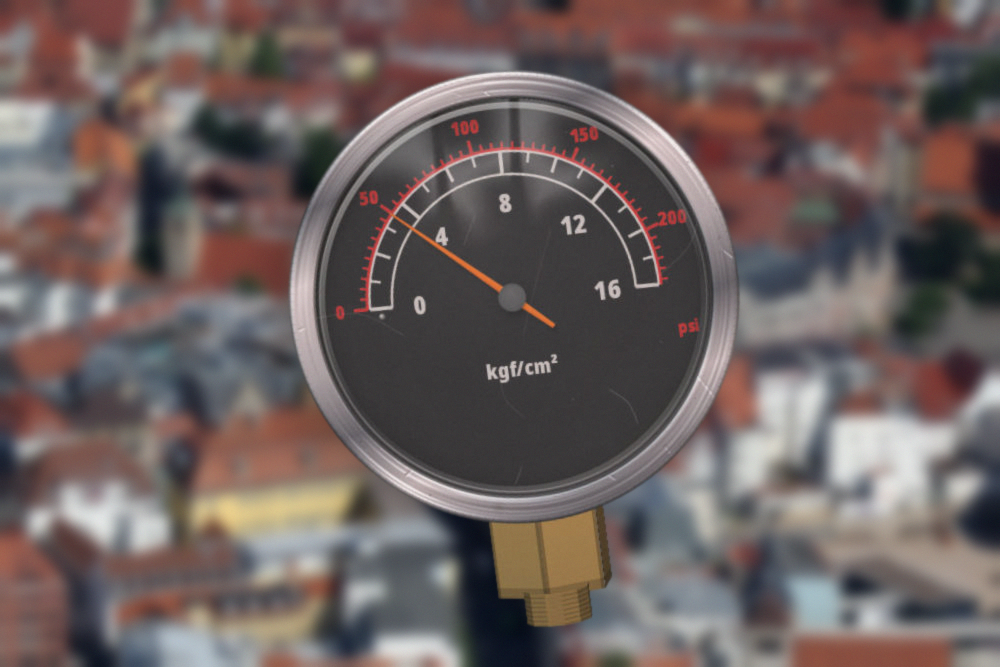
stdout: 3.5 kg/cm²
